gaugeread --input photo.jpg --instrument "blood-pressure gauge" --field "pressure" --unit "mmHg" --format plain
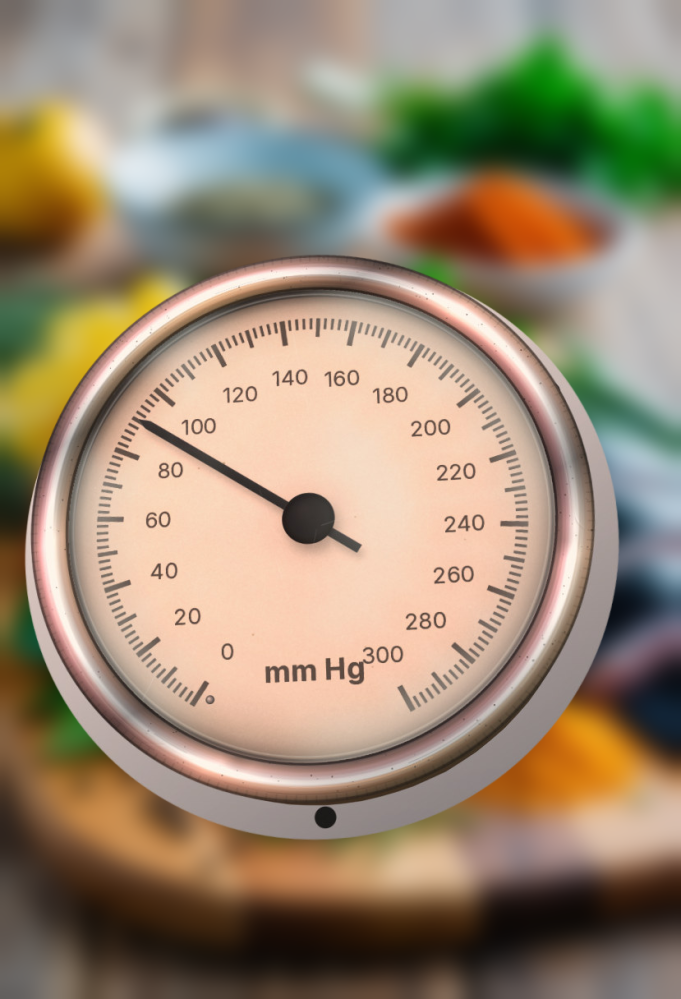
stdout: 90 mmHg
